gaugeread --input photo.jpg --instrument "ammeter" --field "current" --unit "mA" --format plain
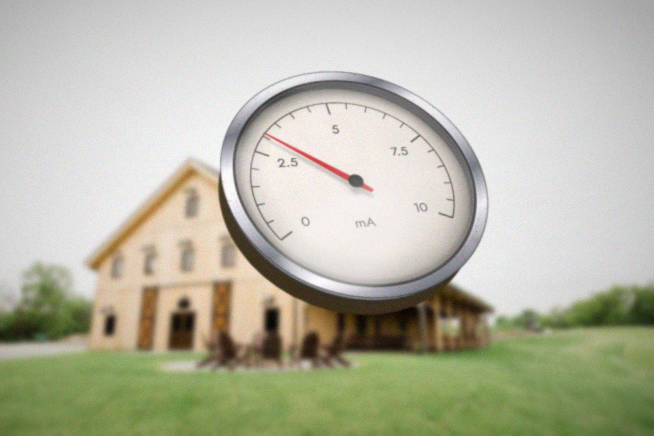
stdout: 3 mA
